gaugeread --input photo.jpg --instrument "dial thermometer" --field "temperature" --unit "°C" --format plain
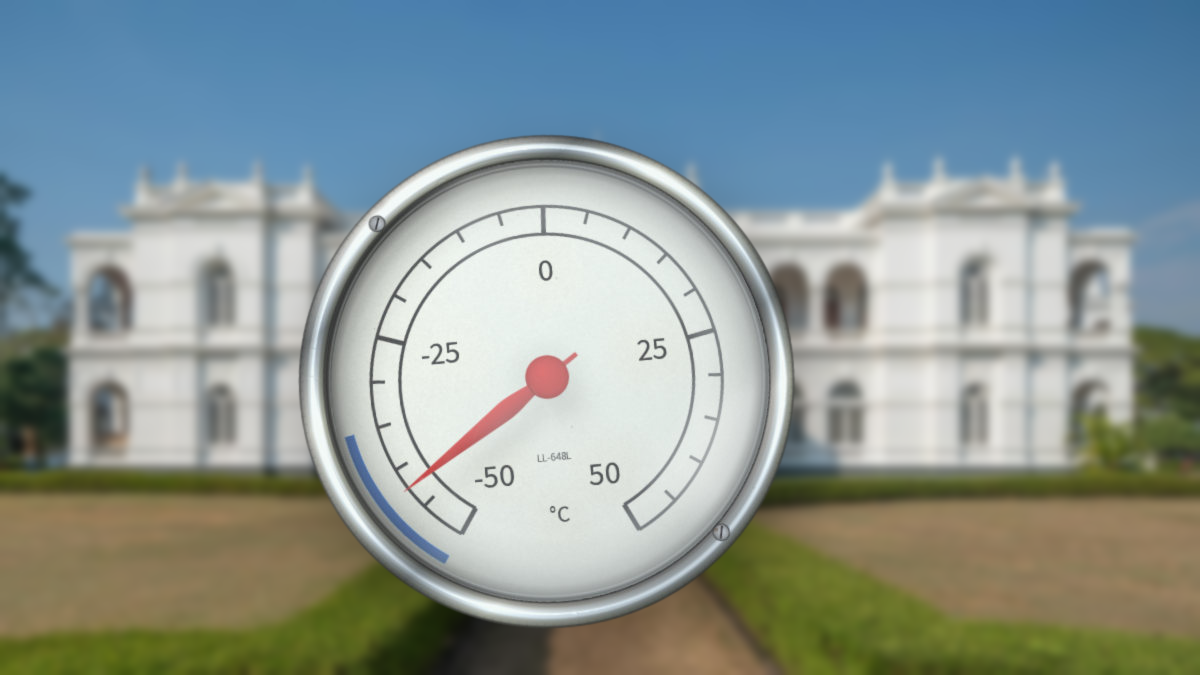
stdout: -42.5 °C
